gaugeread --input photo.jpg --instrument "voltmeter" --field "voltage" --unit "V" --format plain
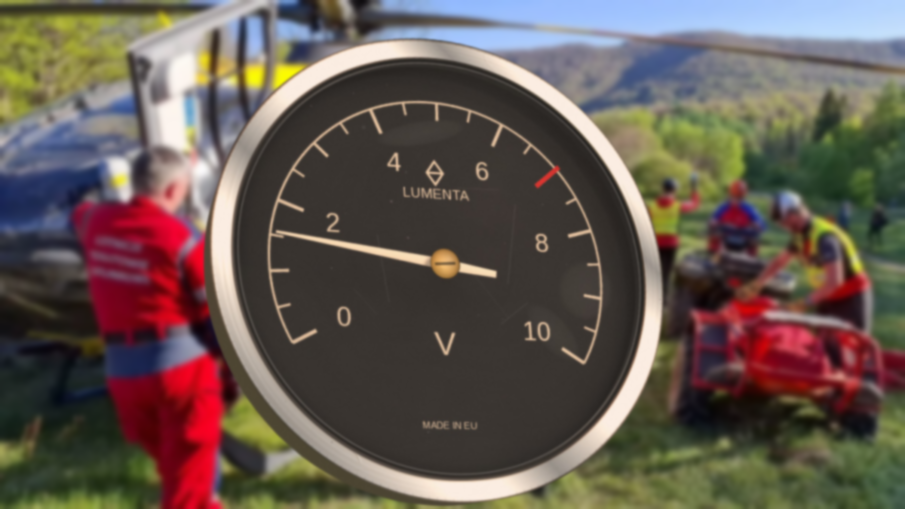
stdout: 1.5 V
